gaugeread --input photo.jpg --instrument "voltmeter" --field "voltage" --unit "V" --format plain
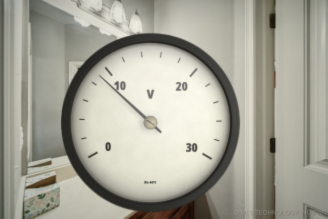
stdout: 9 V
